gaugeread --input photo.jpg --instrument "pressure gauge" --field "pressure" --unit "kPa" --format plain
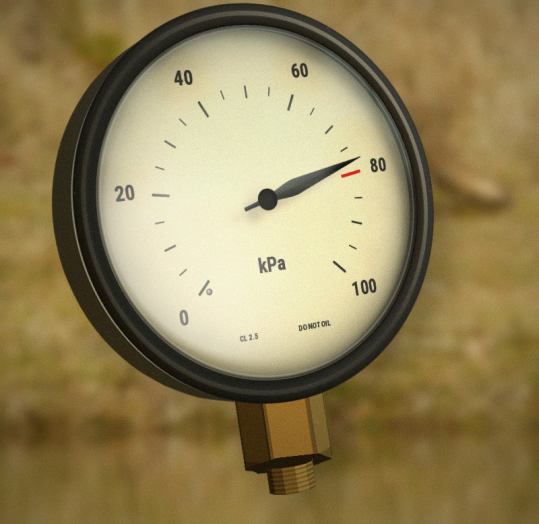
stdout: 77.5 kPa
